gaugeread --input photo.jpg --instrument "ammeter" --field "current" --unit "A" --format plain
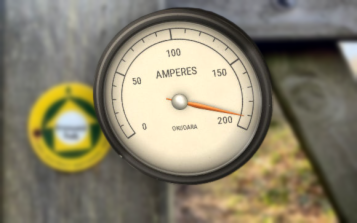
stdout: 190 A
